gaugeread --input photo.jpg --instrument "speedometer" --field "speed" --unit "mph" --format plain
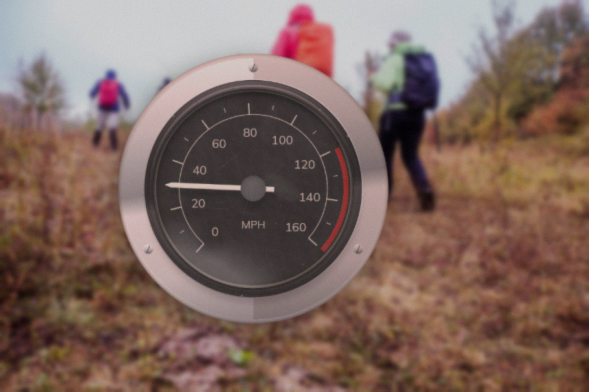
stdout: 30 mph
